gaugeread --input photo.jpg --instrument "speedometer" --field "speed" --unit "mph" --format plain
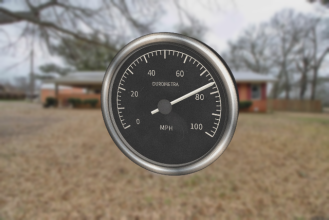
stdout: 76 mph
